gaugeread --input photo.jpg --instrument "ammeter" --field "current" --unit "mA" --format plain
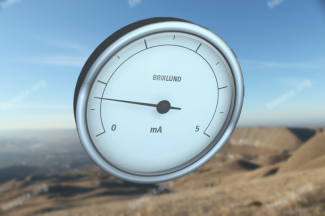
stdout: 0.75 mA
